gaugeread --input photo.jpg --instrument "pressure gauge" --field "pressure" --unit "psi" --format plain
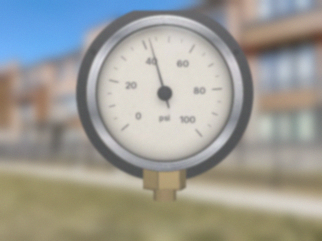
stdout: 42.5 psi
